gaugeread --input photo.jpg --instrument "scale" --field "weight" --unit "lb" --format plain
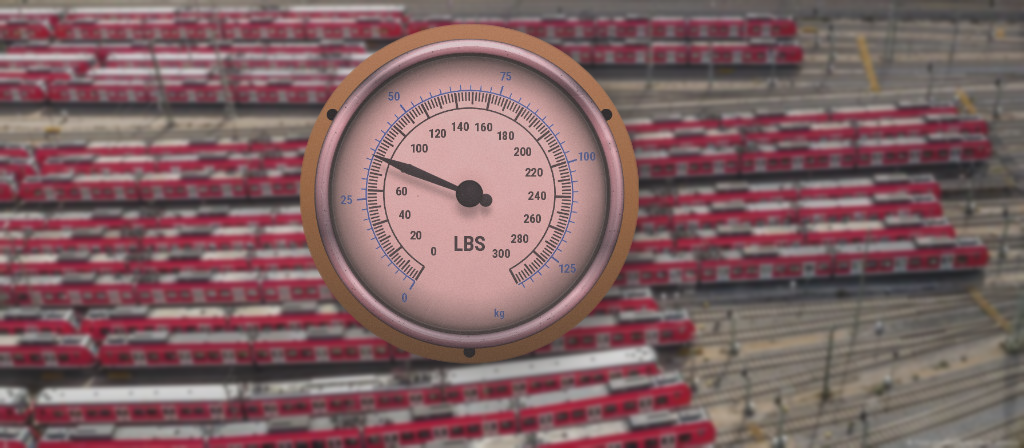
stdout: 80 lb
